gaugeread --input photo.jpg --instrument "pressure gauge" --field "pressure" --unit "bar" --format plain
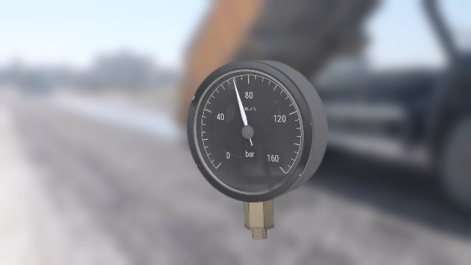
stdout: 70 bar
